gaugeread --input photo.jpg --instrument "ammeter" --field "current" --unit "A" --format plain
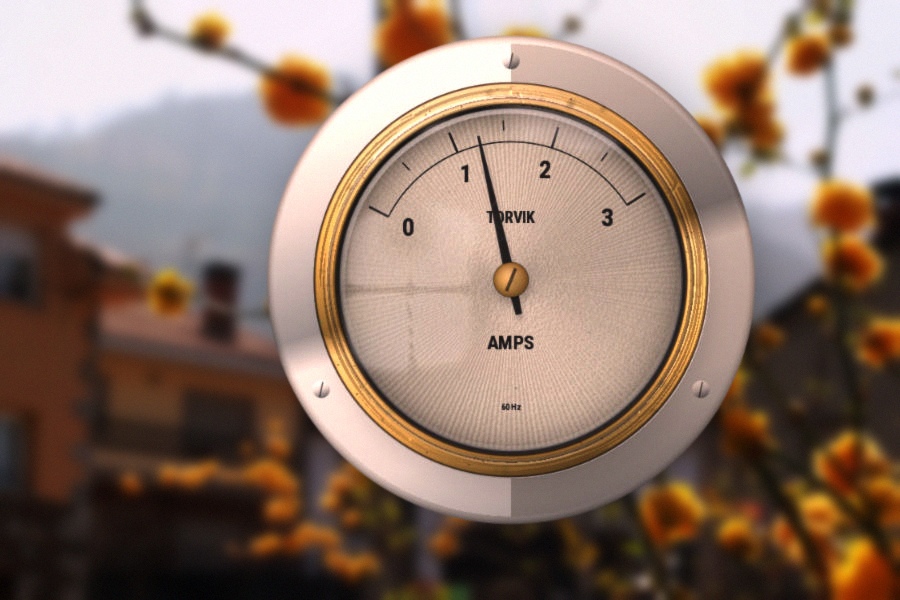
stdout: 1.25 A
